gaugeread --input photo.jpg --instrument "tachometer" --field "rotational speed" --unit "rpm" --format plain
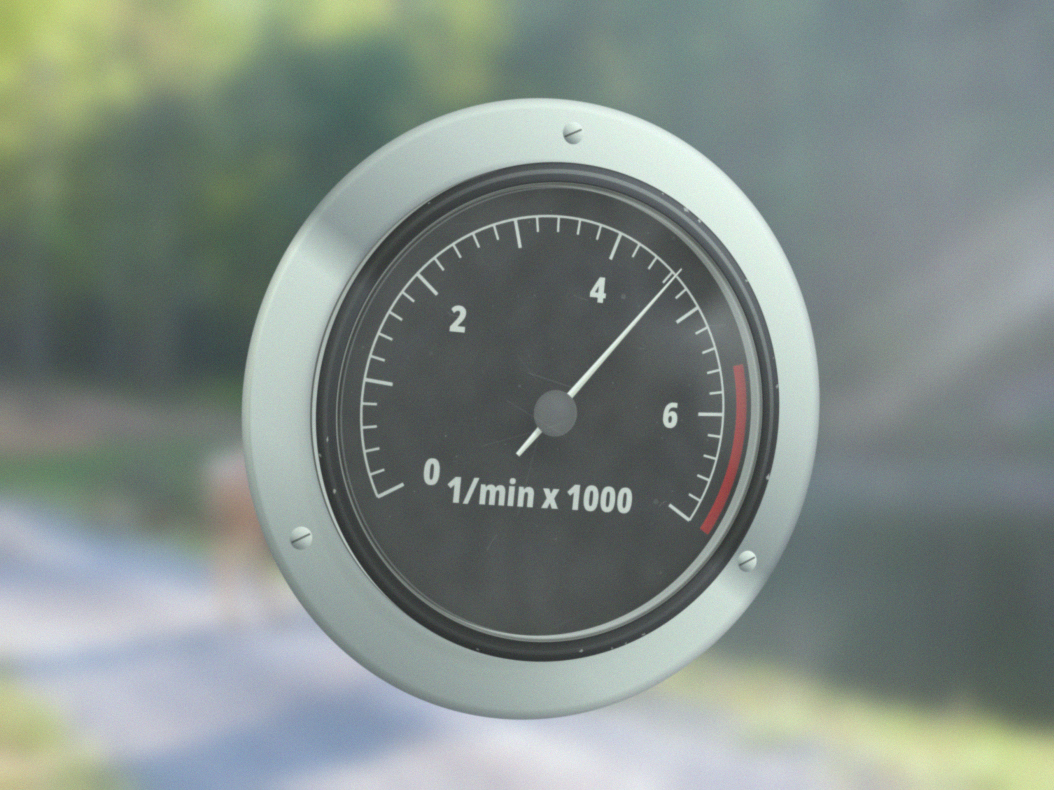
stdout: 4600 rpm
